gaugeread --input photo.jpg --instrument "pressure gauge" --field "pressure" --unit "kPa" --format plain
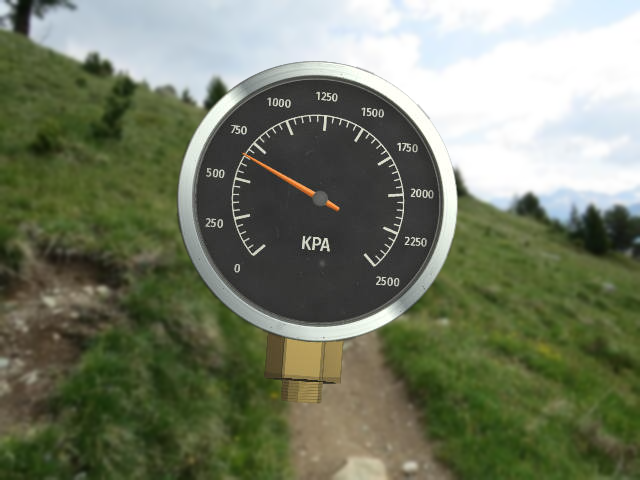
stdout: 650 kPa
